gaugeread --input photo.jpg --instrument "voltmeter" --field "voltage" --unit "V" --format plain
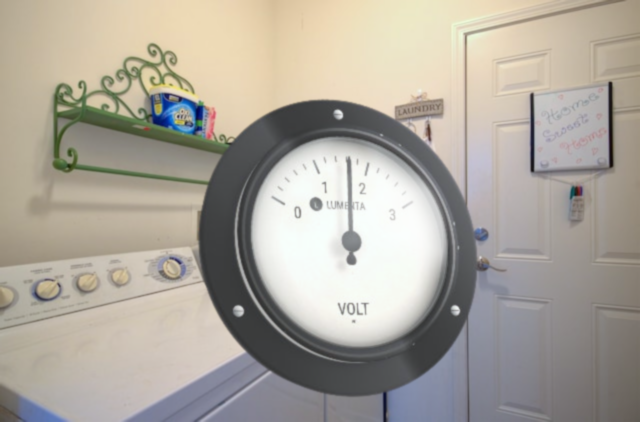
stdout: 1.6 V
